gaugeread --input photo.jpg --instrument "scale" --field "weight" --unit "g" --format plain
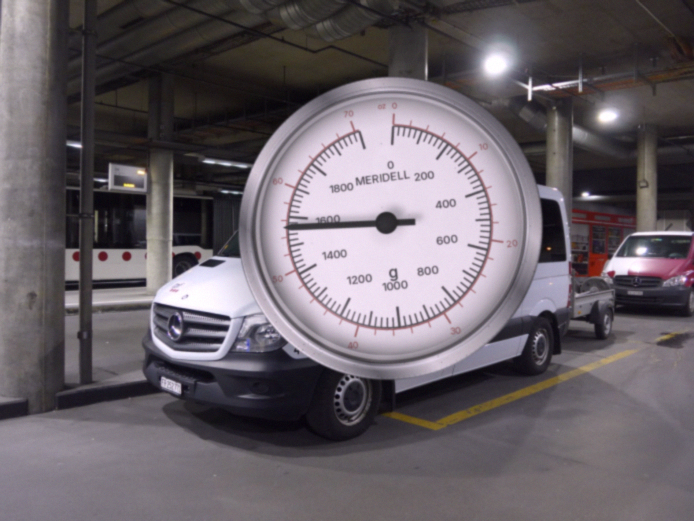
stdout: 1560 g
